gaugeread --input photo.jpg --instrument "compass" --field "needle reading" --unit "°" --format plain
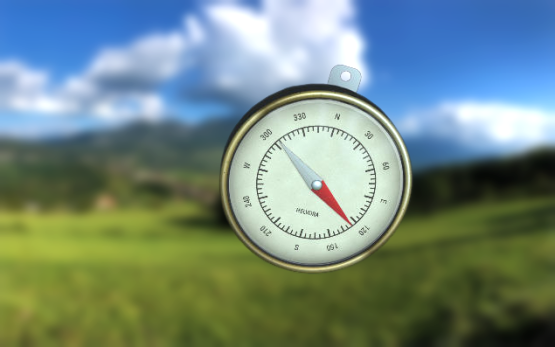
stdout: 125 °
